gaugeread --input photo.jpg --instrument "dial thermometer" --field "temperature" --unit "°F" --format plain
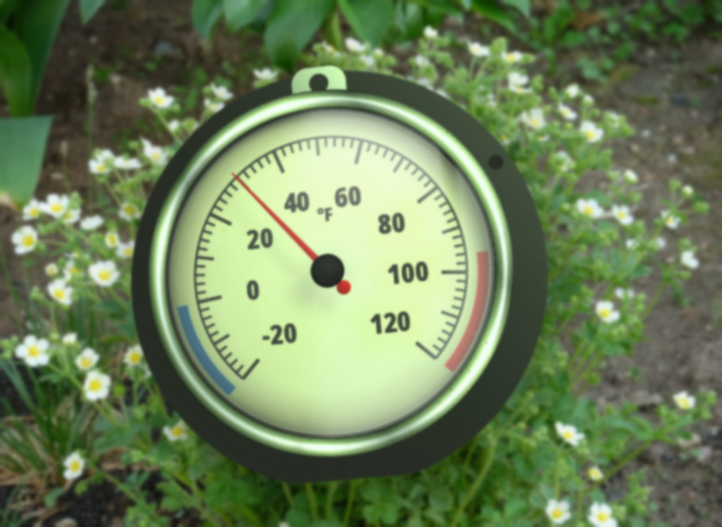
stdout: 30 °F
